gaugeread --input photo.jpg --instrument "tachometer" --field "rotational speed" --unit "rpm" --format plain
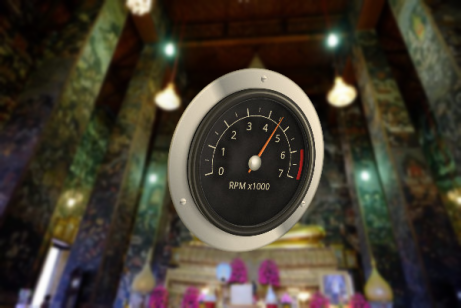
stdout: 4500 rpm
